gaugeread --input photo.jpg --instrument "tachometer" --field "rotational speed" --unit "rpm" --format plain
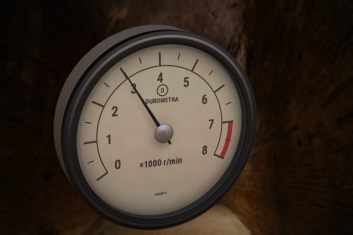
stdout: 3000 rpm
